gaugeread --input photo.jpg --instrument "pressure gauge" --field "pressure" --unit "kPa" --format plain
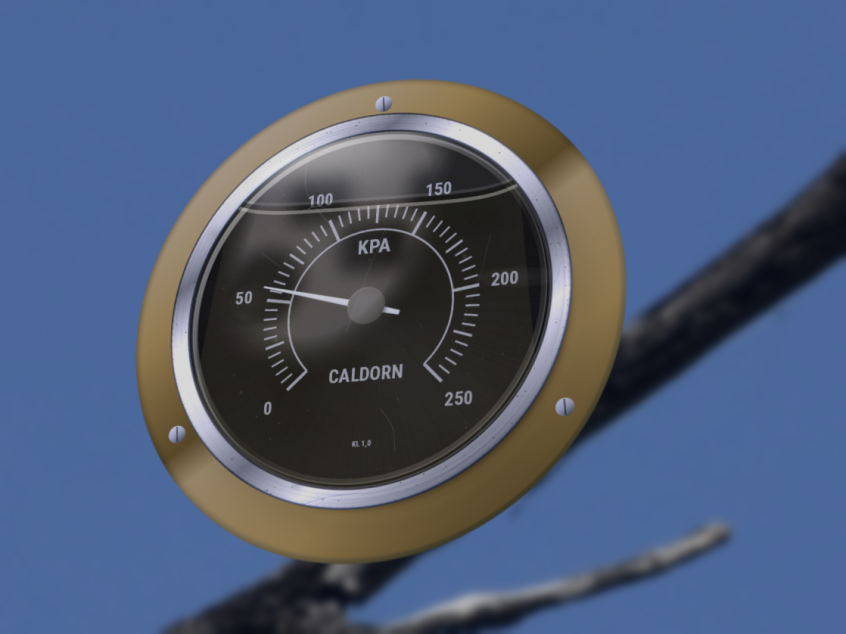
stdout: 55 kPa
